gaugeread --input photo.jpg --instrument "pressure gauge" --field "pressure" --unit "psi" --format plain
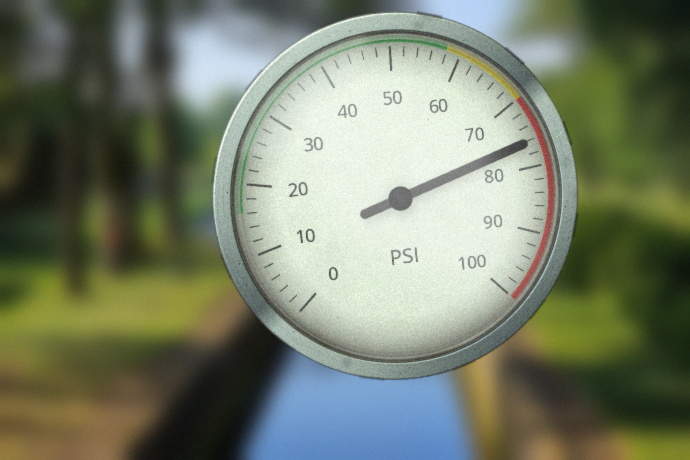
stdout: 76 psi
